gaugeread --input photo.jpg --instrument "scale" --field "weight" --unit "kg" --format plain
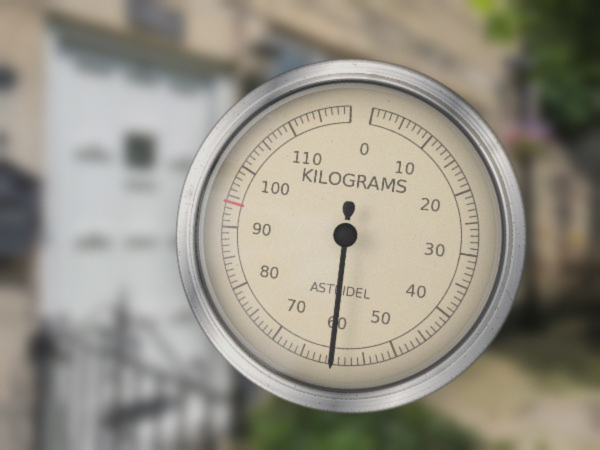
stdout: 60 kg
